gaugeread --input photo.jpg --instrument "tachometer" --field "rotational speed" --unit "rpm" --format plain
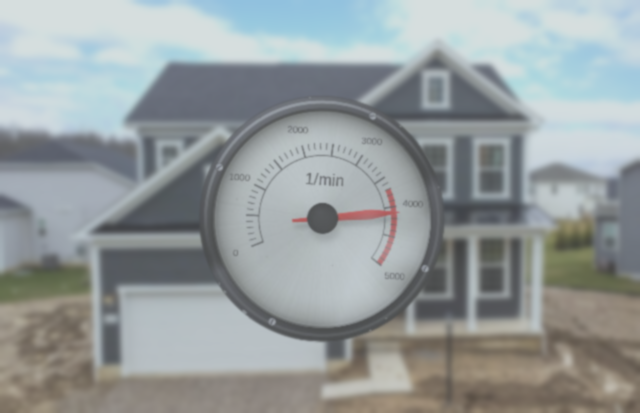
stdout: 4100 rpm
